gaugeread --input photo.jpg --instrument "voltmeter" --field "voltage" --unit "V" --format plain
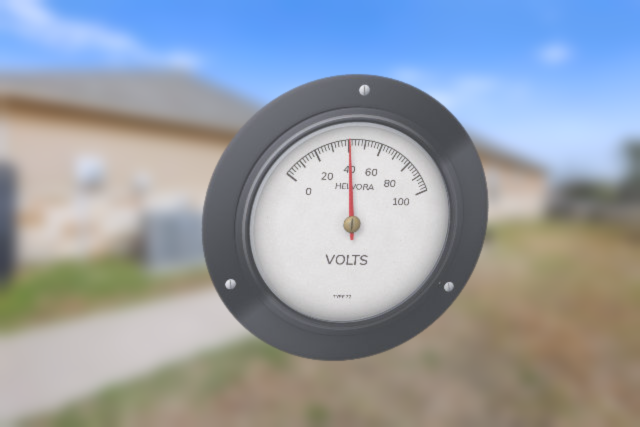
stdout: 40 V
